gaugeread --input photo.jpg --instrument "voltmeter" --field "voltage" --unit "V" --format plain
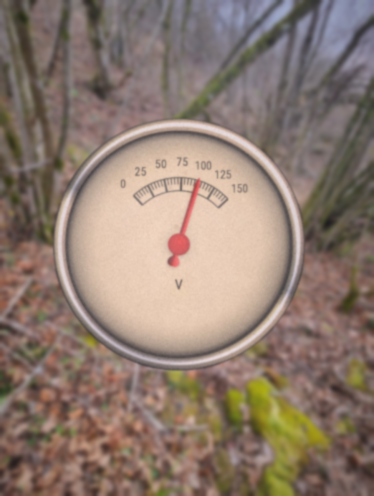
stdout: 100 V
